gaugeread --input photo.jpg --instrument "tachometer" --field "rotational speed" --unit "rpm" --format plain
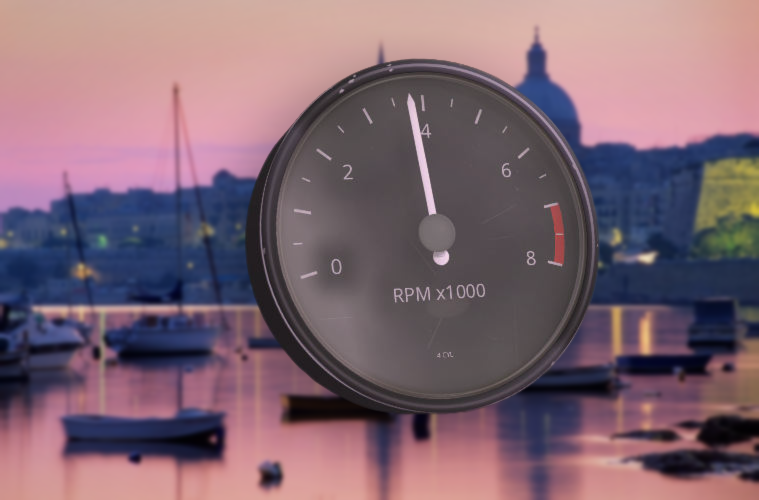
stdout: 3750 rpm
